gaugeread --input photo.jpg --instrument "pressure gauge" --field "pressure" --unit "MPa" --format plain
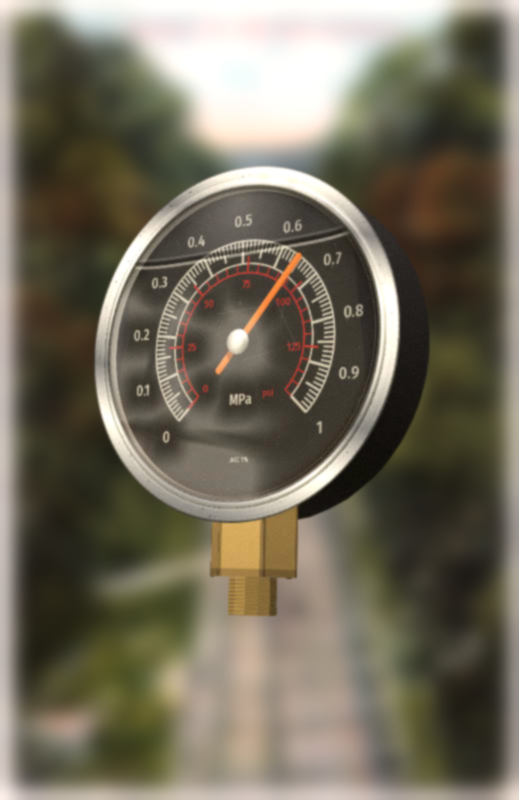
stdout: 0.65 MPa
